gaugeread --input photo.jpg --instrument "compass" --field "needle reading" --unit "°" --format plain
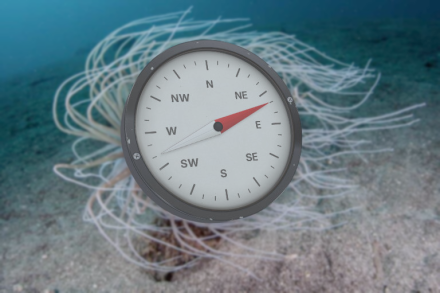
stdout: 70 °
